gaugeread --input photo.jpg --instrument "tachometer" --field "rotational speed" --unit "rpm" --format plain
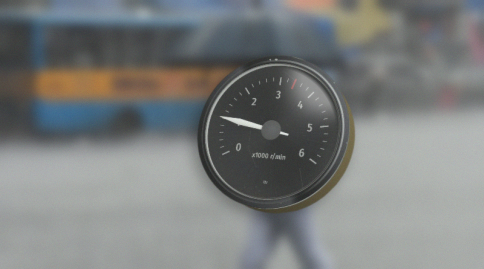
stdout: 1000 rpm
